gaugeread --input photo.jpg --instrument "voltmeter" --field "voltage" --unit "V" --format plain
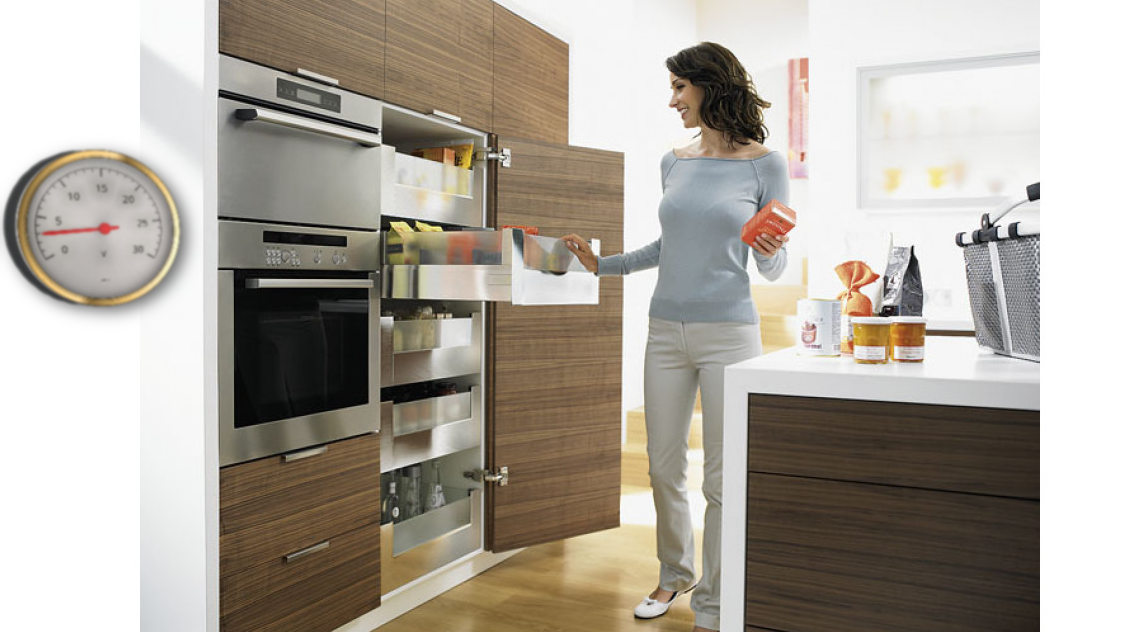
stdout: 3 V
